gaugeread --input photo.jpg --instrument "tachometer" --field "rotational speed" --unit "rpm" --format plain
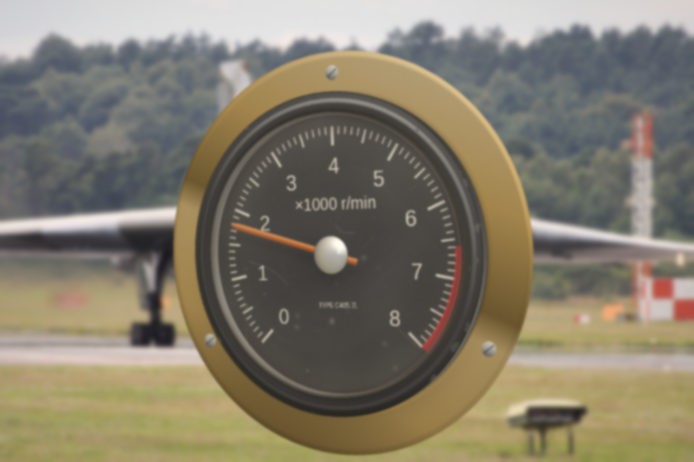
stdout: 1800 rpm
